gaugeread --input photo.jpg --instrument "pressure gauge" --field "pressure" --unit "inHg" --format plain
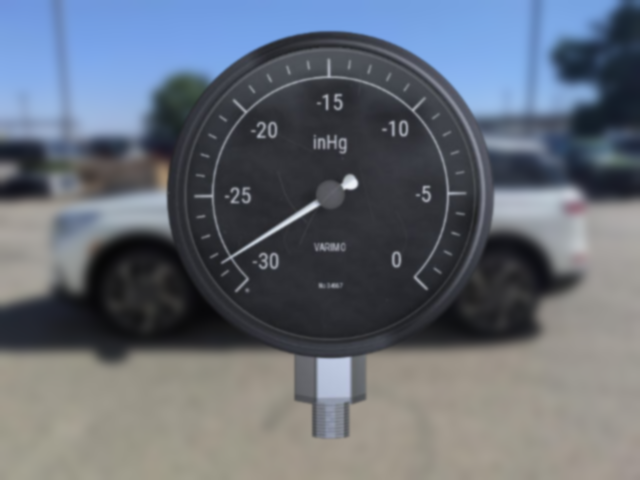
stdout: -28.5 inHg
